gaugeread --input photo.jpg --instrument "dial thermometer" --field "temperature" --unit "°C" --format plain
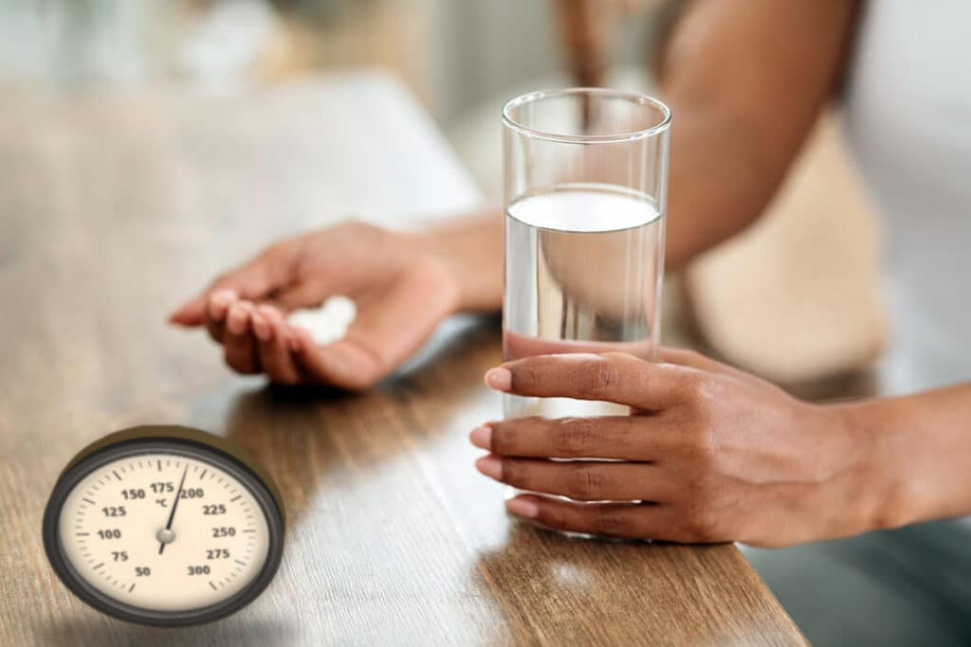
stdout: 190 °C
